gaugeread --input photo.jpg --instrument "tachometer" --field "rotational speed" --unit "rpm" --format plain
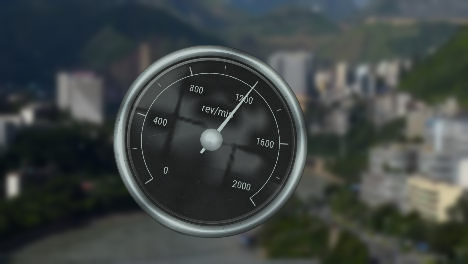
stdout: 1200 rpm
